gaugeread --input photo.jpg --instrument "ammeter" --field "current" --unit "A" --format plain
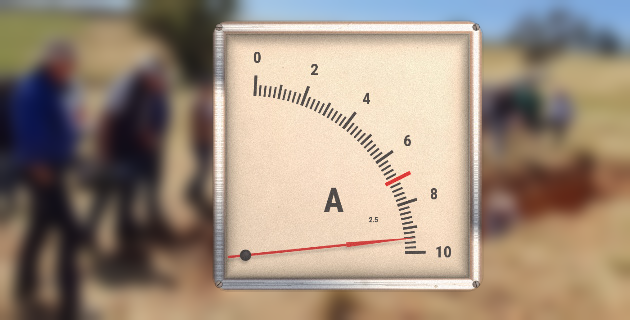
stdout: 9.4 A
